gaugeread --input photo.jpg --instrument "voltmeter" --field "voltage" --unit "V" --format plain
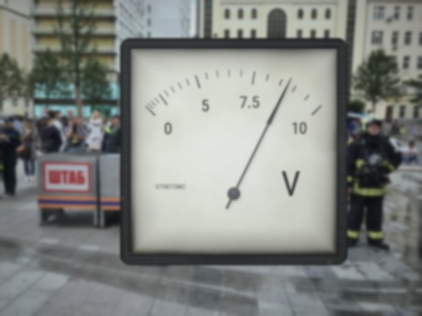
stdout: 8.75 V
